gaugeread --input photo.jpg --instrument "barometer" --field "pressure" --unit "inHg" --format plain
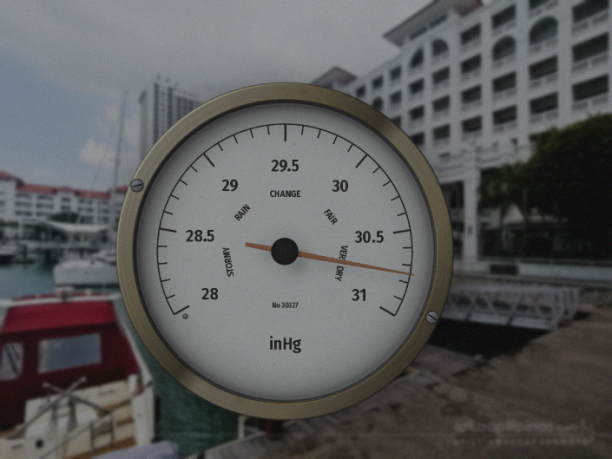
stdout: 30.75 inHg
